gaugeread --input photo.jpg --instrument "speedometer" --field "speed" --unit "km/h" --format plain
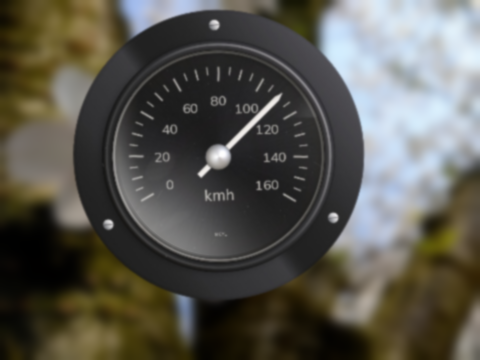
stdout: 110 km/h
